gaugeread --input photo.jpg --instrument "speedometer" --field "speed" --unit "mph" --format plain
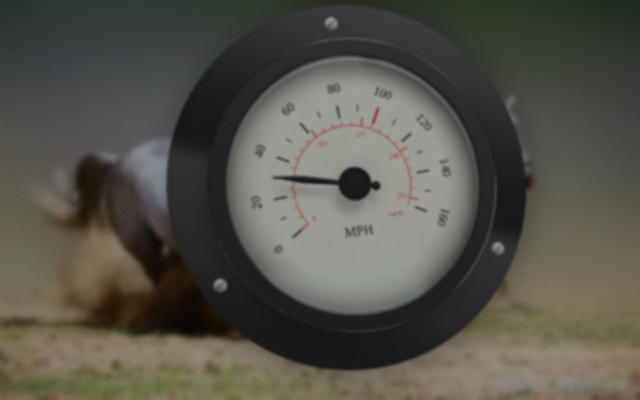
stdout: 30 mph
